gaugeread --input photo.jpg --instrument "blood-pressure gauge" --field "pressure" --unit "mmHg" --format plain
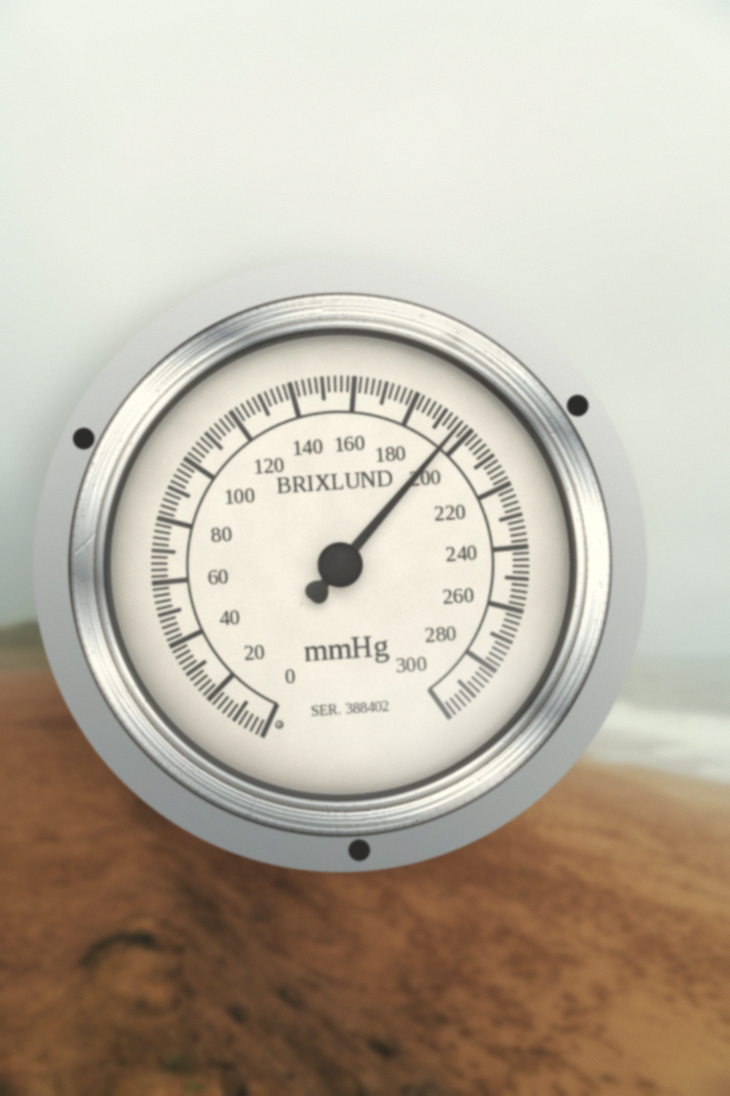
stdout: 196 mmHg
